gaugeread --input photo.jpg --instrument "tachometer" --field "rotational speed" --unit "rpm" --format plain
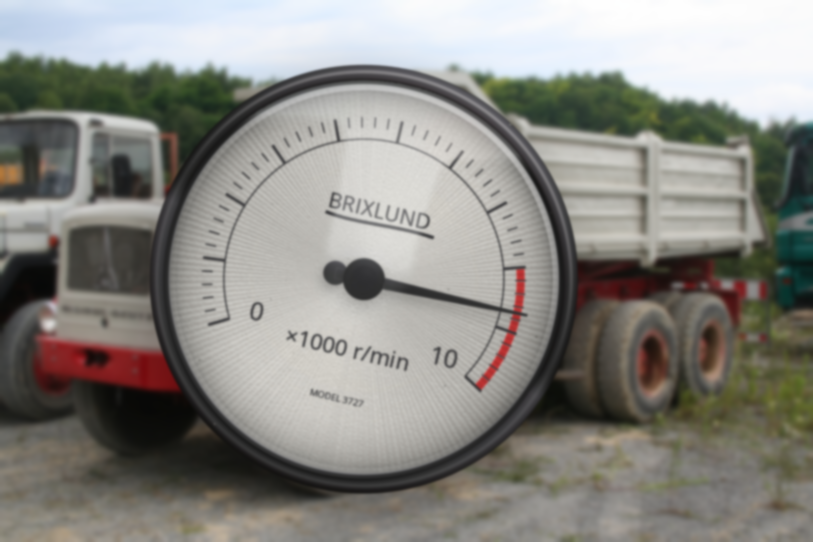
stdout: 8700 rpm
